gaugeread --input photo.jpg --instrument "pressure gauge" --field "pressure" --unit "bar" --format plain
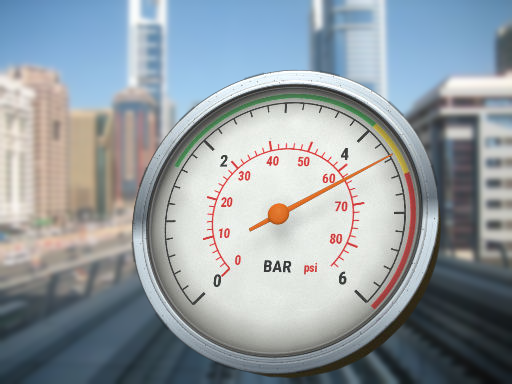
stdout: 4.4 bar
